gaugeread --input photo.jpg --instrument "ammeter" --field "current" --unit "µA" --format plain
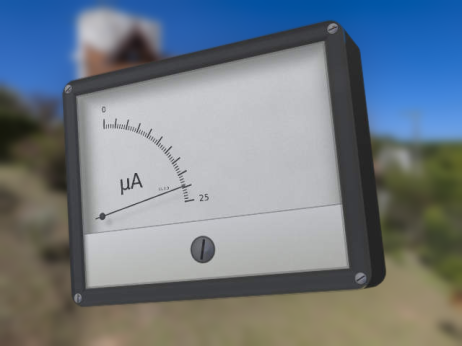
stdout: 22.5 µA
